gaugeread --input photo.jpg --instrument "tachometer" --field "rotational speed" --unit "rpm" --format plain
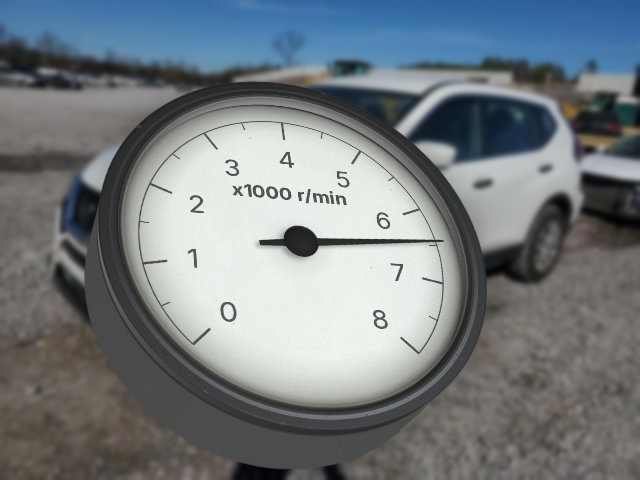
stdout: 6500 rpm
